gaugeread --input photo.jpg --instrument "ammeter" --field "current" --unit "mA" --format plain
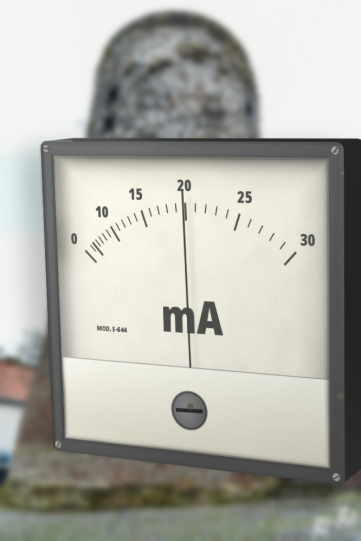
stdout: 20 mA
